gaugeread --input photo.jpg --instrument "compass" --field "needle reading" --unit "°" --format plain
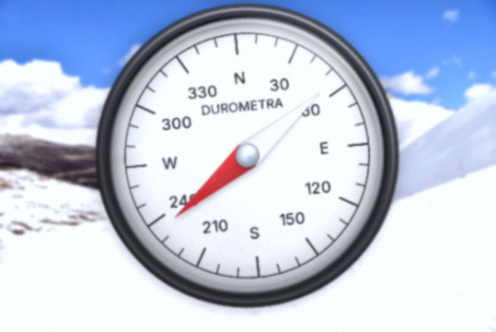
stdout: 235 °
